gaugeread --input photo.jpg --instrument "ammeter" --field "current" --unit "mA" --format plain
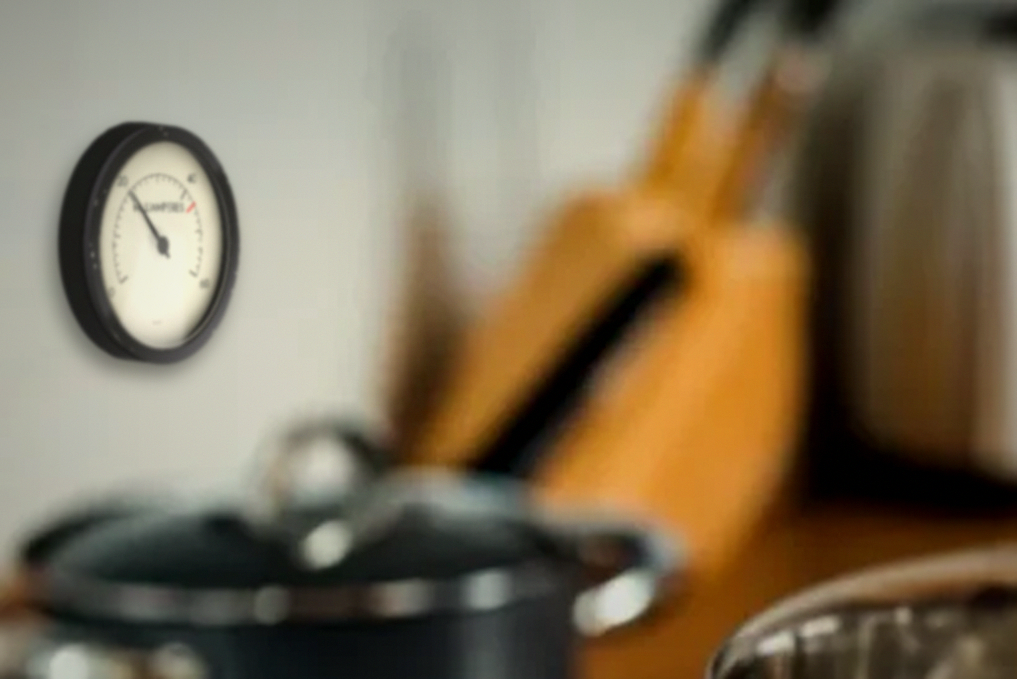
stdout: 20 mA
